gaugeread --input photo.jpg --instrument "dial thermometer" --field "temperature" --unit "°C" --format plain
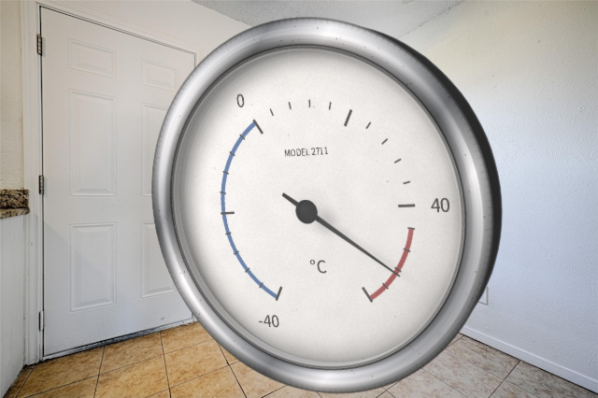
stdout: 52 °C
